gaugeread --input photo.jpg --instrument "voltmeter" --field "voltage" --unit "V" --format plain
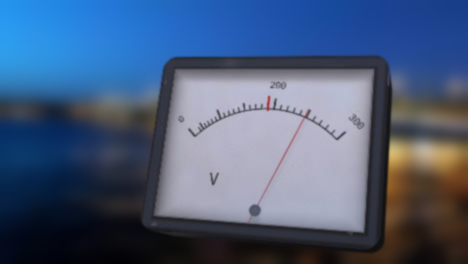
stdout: 250 V
